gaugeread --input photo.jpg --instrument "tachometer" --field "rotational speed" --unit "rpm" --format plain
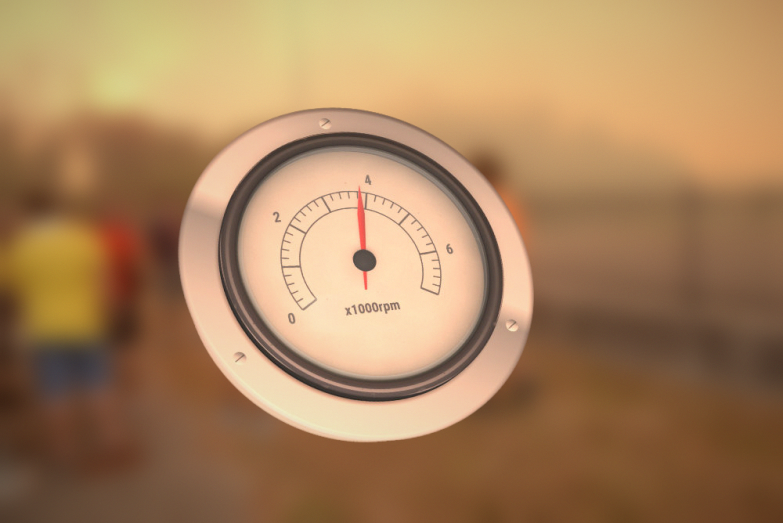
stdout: 3800 rpm
